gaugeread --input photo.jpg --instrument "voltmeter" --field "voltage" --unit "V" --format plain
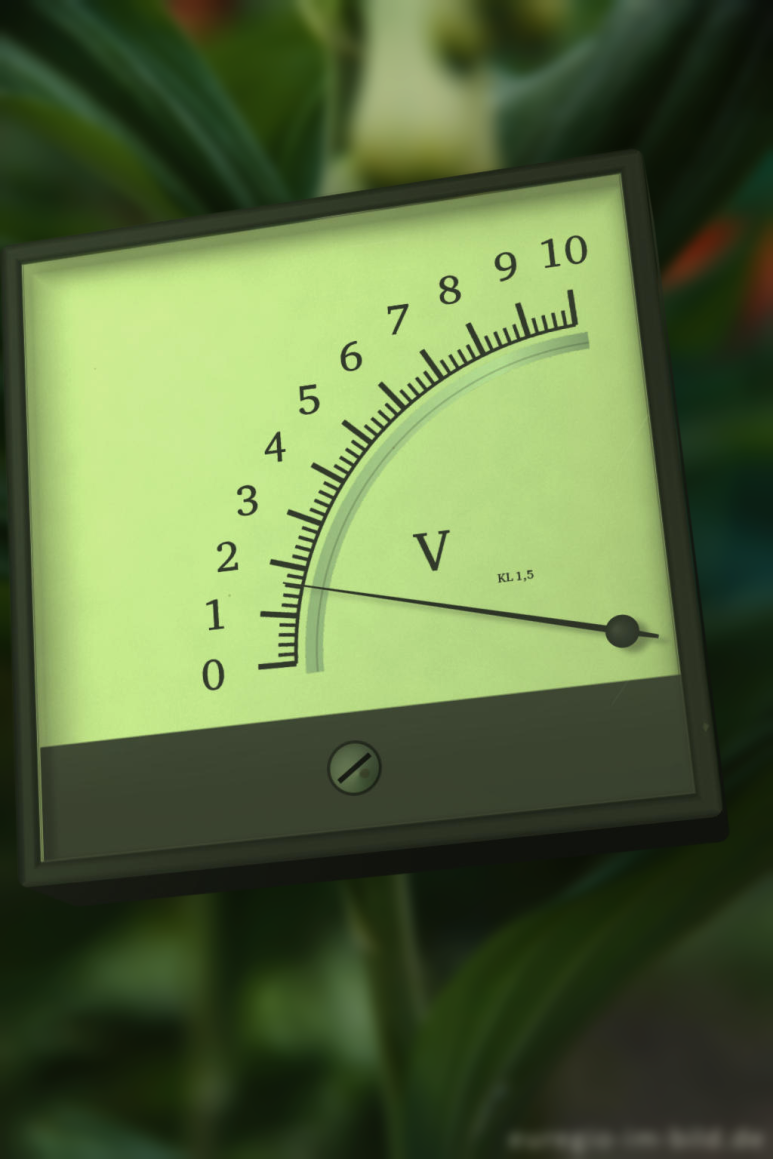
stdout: 1.6 V
